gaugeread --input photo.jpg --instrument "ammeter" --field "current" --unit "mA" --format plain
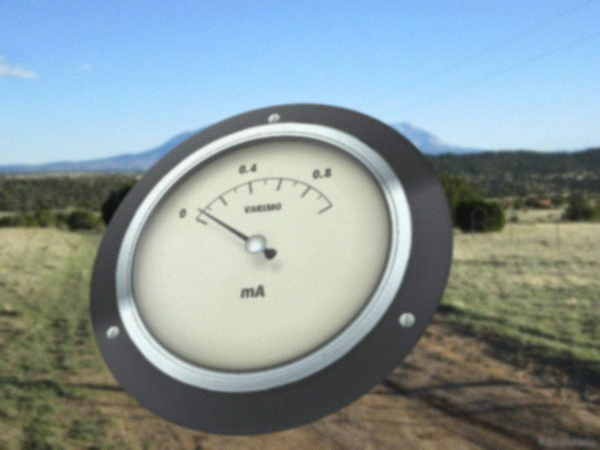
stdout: 0.05 mA
